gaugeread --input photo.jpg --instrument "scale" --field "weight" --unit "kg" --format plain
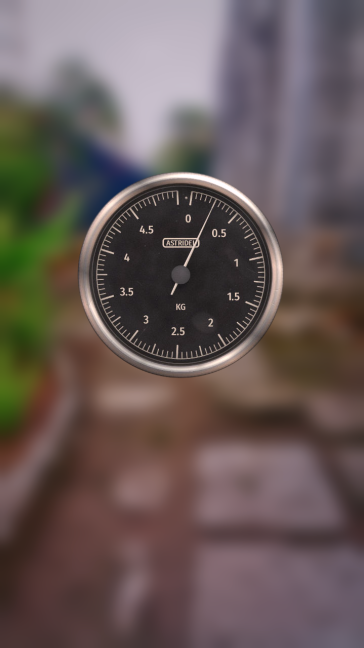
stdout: 0.25 kg
